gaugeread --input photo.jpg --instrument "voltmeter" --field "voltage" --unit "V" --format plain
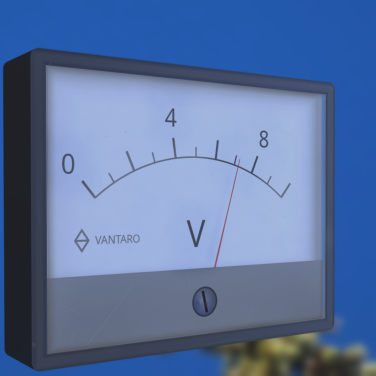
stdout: 7 V
